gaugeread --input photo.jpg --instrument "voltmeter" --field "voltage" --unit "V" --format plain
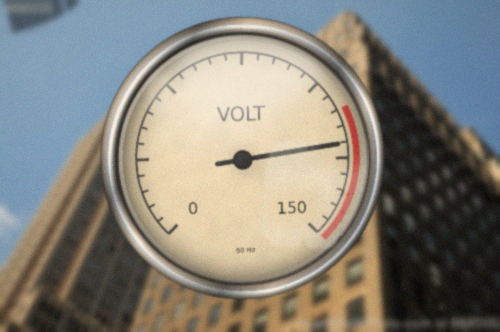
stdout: 120 V
